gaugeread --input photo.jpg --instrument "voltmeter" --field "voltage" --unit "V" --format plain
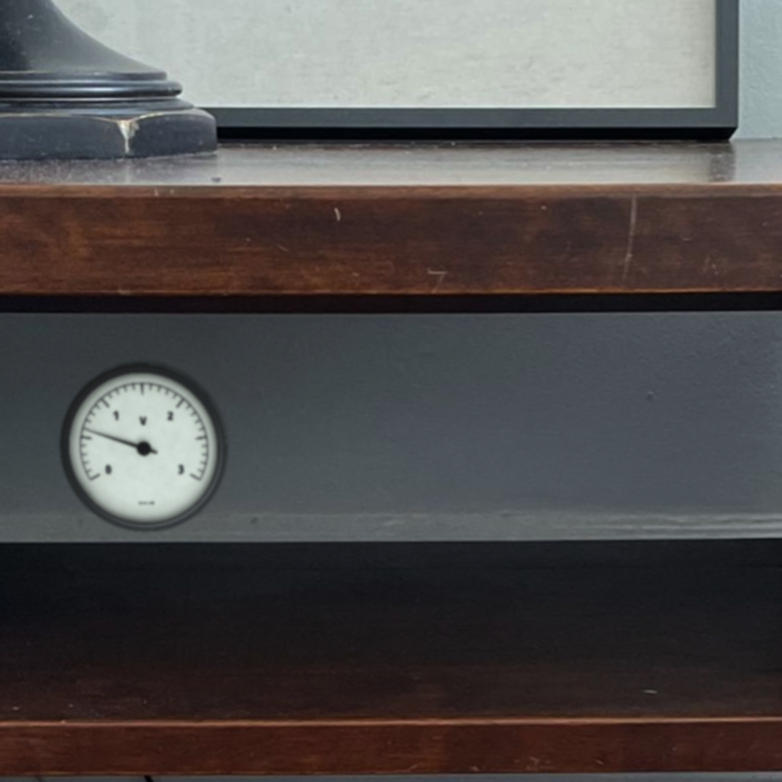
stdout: 0.6 V
